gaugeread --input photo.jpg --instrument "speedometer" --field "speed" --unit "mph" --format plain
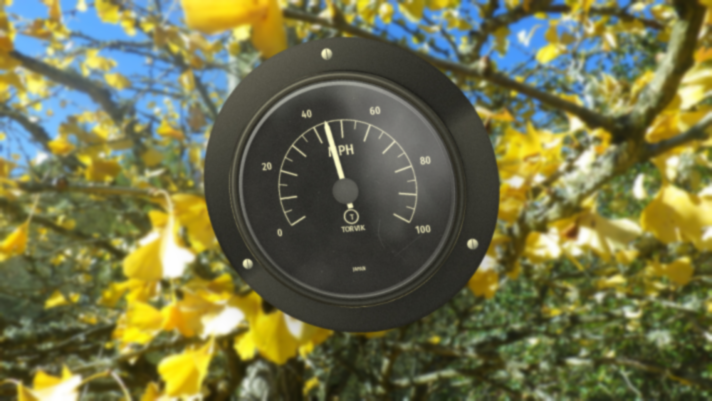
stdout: 45 mph
